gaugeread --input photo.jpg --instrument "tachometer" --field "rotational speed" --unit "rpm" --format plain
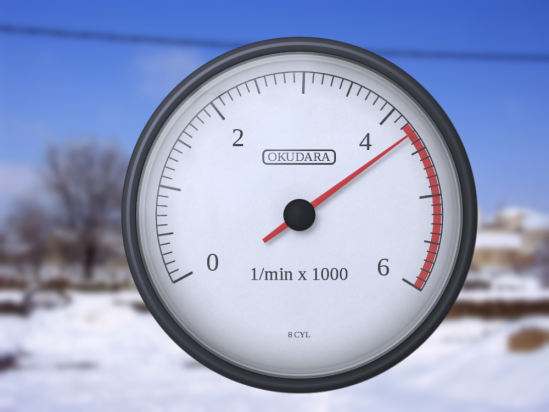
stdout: 4300 rpm
